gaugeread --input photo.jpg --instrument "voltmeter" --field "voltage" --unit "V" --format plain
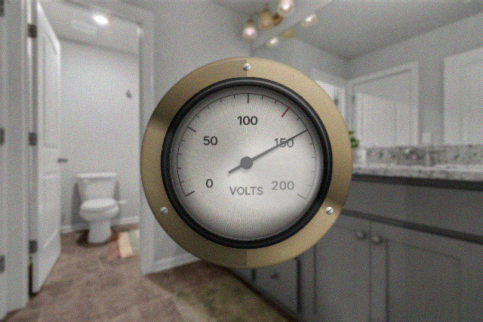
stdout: 150 V
